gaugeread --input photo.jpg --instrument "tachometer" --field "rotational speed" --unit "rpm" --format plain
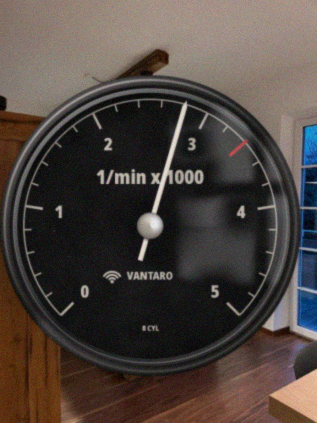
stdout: 2800 rpm
